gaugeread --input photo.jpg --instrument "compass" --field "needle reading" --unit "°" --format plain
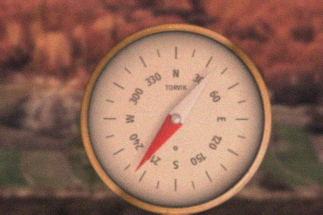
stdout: 217.5 °
